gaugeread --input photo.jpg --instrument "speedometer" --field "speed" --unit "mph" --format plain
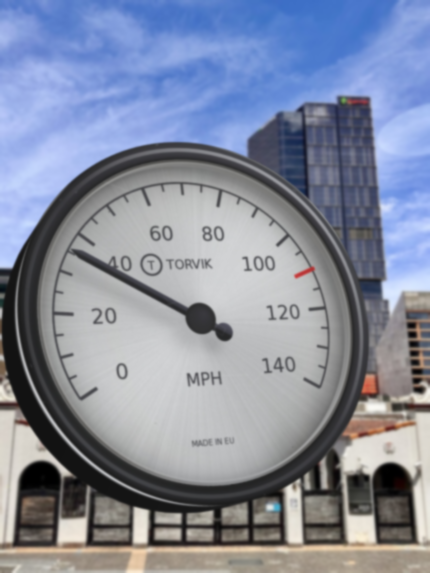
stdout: 35 mph
